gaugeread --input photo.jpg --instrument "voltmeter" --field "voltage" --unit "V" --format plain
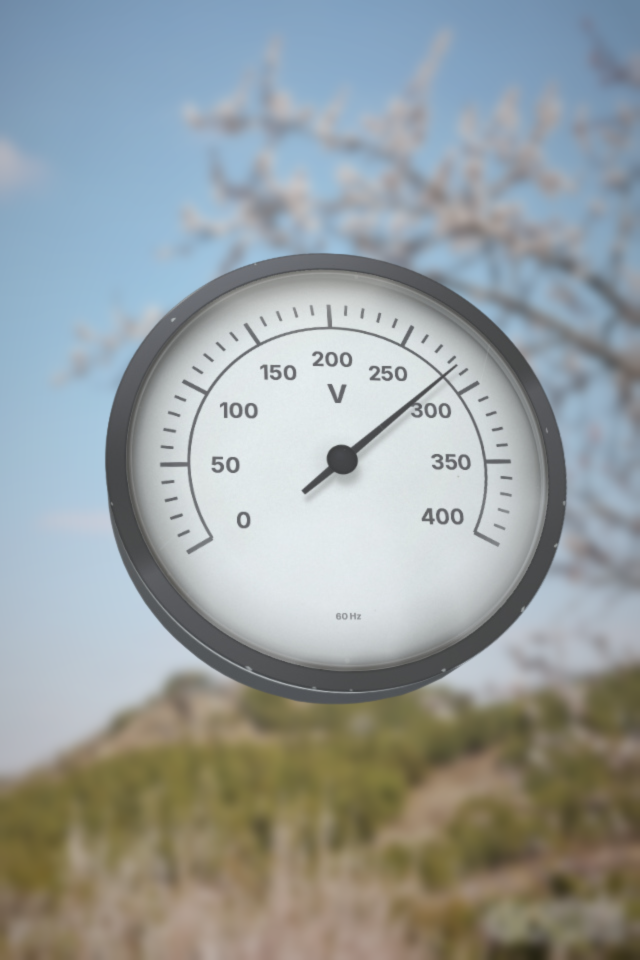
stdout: 285 V
